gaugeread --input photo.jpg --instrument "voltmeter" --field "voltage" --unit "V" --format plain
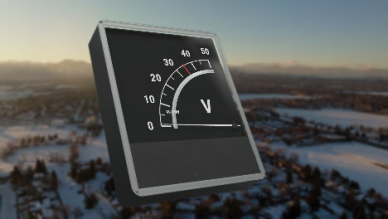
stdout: 0 V
